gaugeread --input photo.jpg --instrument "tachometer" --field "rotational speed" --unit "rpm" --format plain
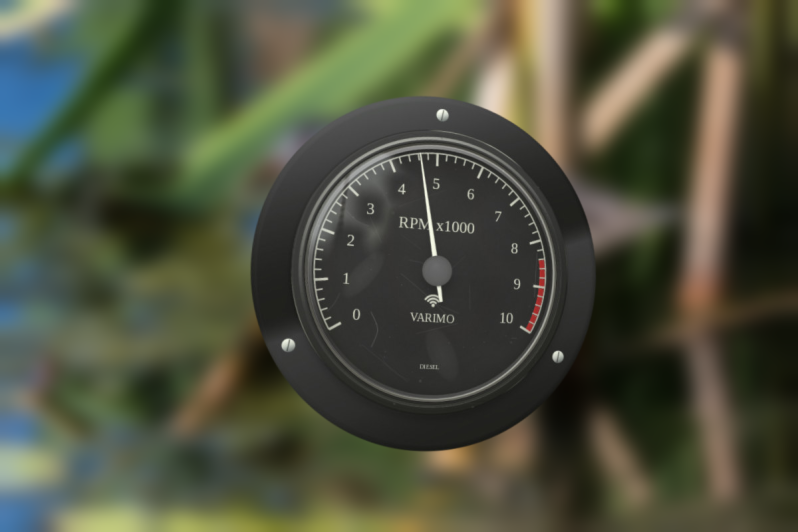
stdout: 4600 rpm
